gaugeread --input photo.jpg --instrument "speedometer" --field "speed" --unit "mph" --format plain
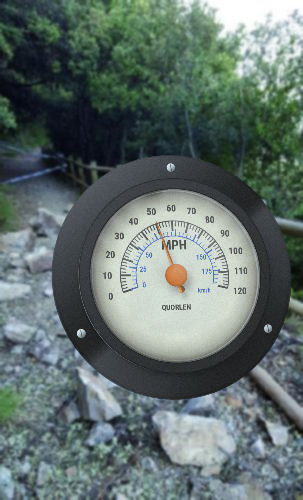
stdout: 50 mph
